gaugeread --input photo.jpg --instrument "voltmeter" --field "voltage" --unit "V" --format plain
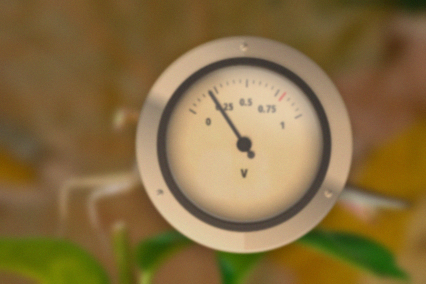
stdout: 0.2 V
